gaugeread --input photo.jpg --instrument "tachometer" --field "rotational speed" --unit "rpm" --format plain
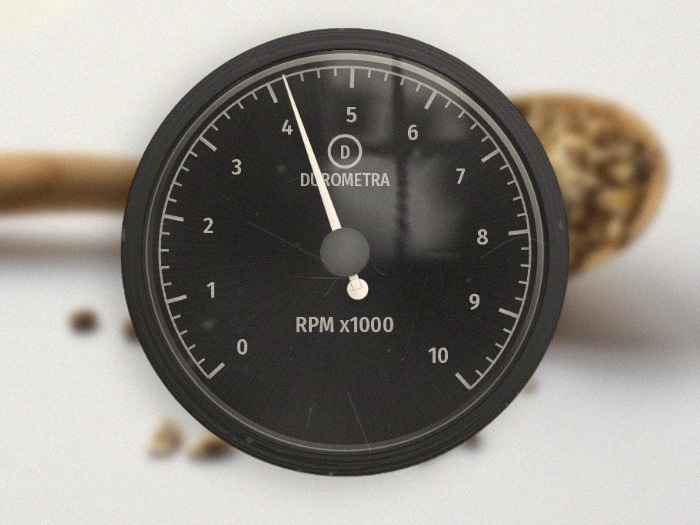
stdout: 4200 rpm
